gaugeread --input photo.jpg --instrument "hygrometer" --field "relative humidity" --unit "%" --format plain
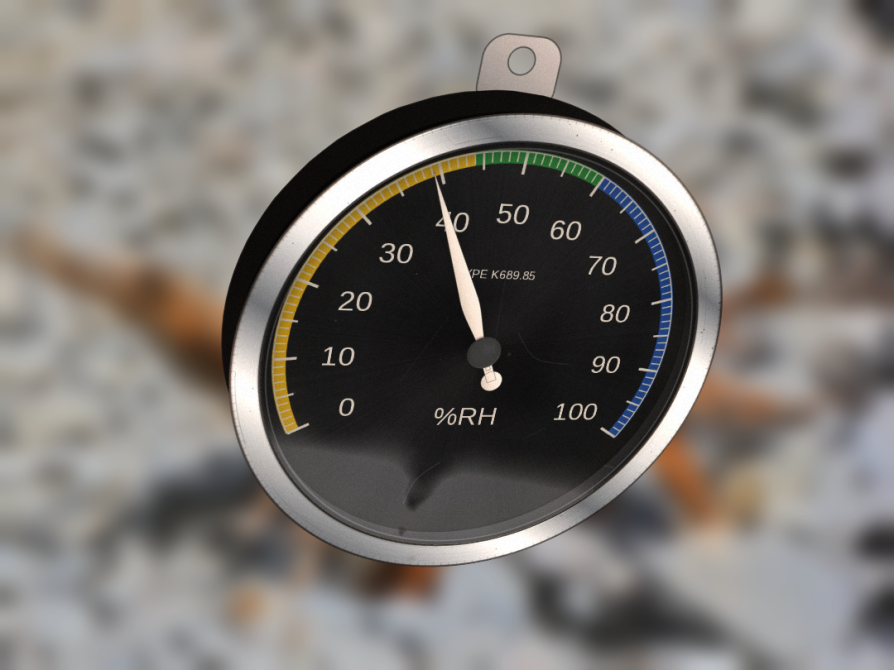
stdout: 39 %
